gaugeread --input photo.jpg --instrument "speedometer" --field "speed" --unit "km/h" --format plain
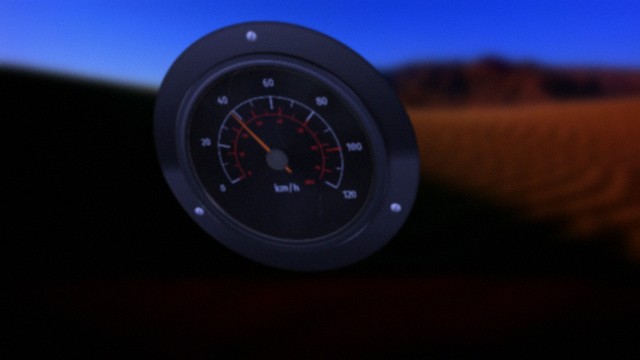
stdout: 40 km/h
